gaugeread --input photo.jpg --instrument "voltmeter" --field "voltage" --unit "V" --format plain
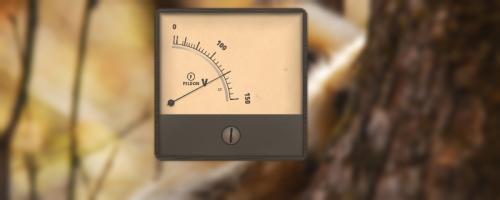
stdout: 125 V
